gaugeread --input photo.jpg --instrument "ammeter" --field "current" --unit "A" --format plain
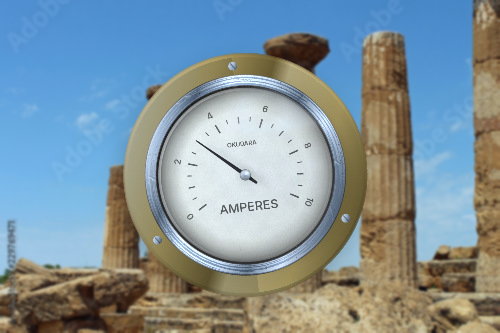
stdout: 3 A
